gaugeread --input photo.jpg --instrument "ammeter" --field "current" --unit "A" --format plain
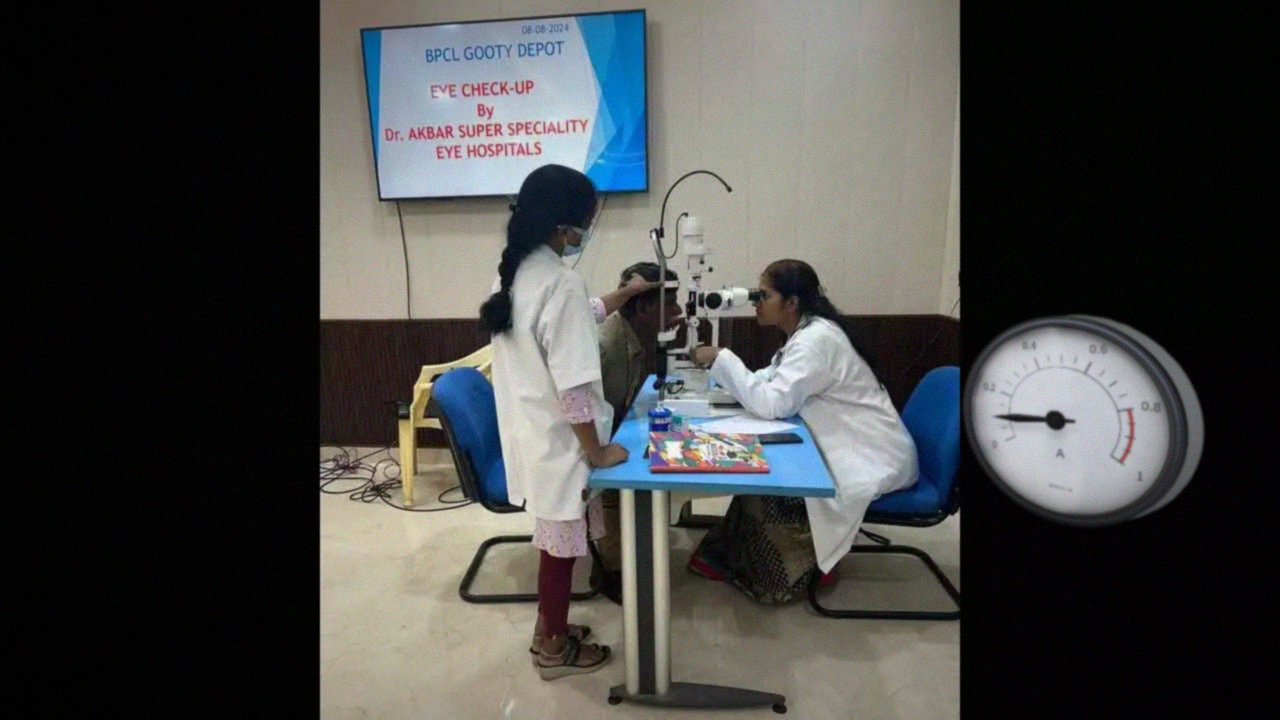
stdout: 0.1 A
